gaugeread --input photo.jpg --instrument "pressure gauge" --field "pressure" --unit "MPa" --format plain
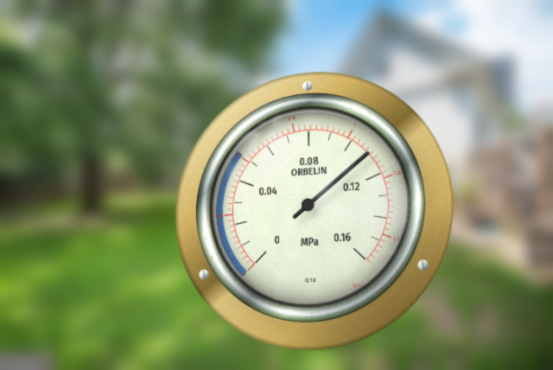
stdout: 0.11 MPa
